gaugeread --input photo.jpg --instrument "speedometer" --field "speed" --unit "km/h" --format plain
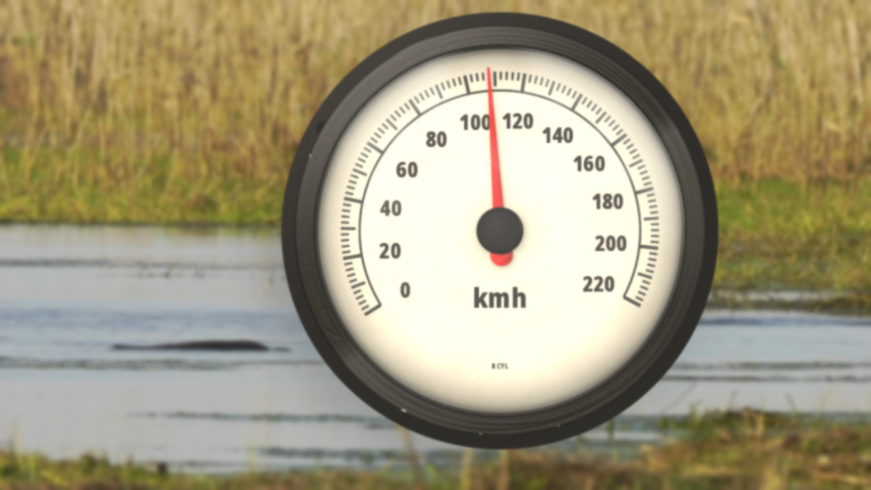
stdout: 108 km/h
